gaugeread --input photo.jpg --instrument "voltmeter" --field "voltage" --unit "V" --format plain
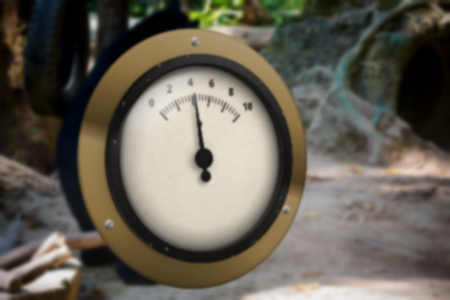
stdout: 4 V
